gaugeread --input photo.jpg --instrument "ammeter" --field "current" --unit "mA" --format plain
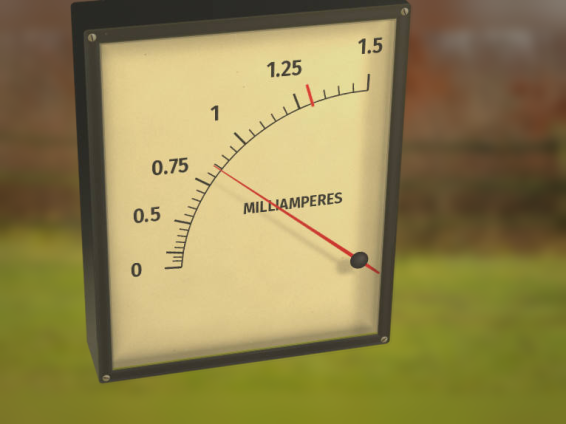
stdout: 0.85 mA
